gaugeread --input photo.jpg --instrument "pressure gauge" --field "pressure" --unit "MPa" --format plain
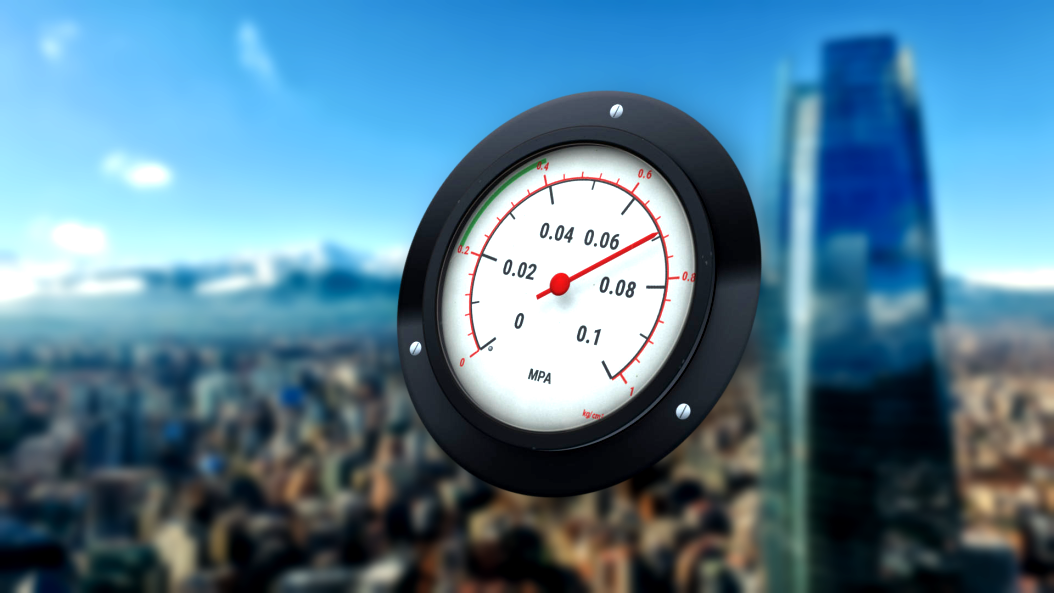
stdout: 0.07 MPa
